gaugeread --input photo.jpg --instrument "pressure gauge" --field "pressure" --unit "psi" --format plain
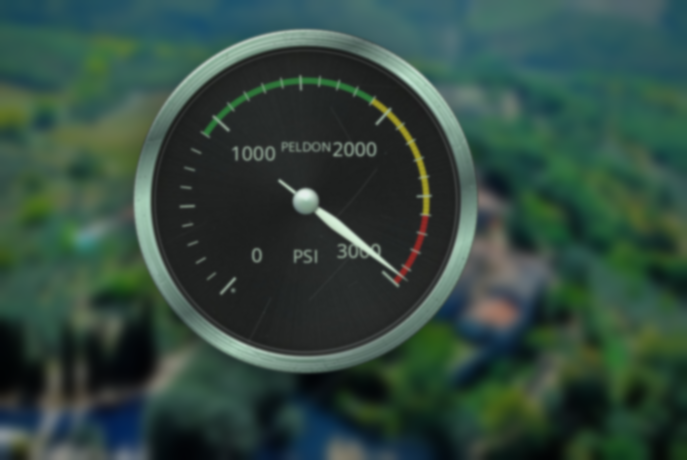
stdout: 2950 psi
